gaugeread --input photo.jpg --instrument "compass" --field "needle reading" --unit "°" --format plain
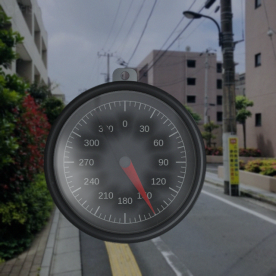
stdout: 150 °
